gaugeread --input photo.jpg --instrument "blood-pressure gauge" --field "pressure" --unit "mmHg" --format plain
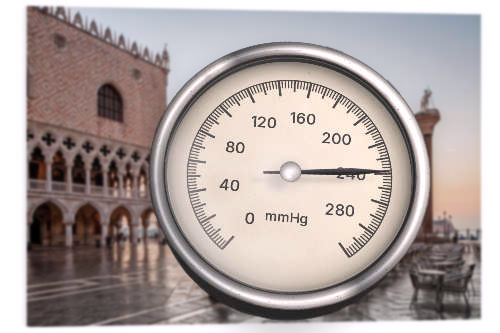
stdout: 240 mmHg
